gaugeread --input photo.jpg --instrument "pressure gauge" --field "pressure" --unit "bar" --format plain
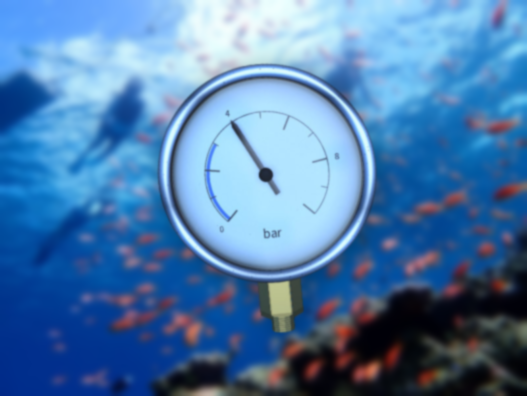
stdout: 4 bar
